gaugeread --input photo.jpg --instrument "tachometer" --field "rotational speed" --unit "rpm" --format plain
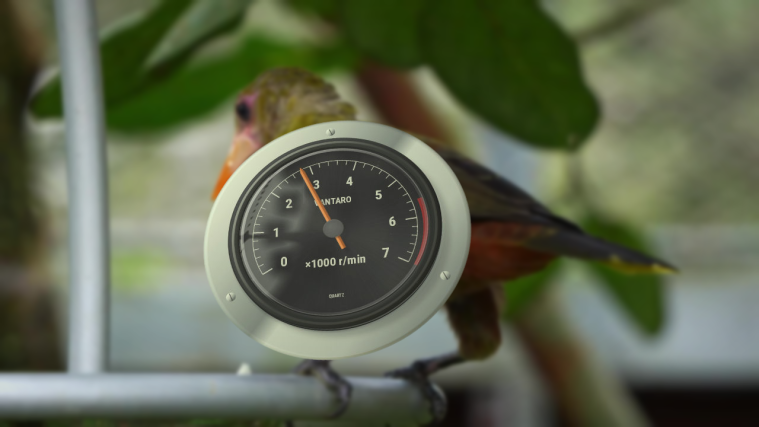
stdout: 2800 rpm
